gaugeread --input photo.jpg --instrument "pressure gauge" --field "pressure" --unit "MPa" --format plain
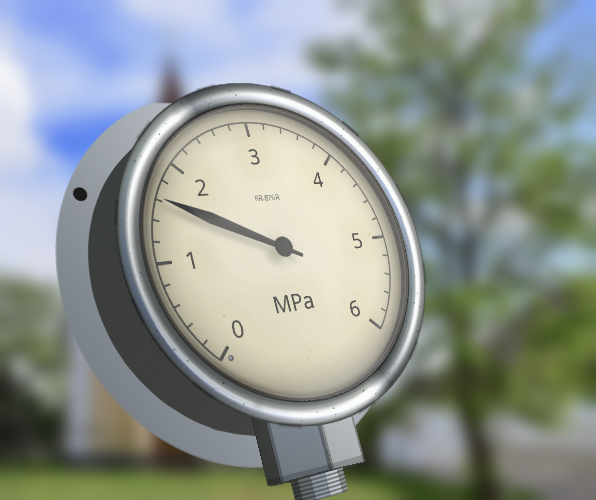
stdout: 1.6 MPa
